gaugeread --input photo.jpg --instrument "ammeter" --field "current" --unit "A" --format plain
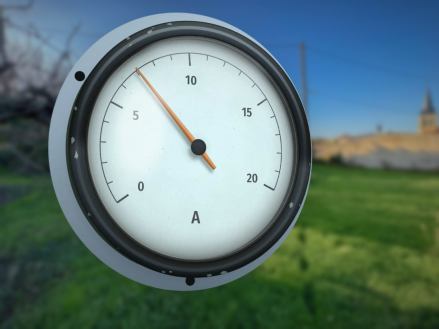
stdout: 7 A
